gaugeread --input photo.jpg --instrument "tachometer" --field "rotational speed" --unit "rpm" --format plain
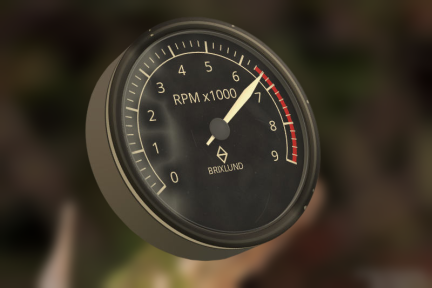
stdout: 6600 rpm
